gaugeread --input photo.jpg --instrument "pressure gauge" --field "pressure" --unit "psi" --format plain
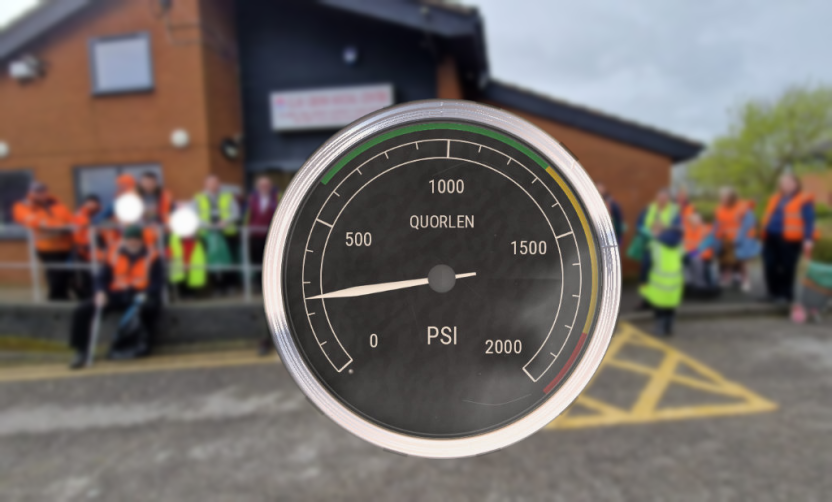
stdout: 250 psi
